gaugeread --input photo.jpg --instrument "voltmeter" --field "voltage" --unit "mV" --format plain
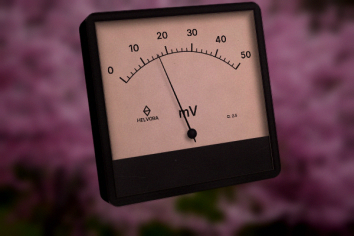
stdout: 16 mV
